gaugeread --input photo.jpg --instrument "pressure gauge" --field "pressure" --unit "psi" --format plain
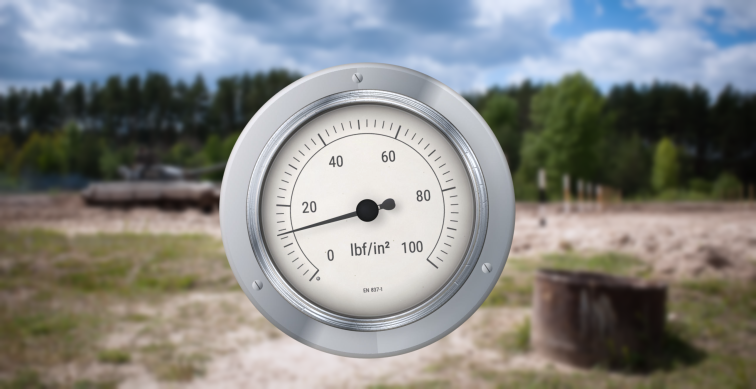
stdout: 13 psi
